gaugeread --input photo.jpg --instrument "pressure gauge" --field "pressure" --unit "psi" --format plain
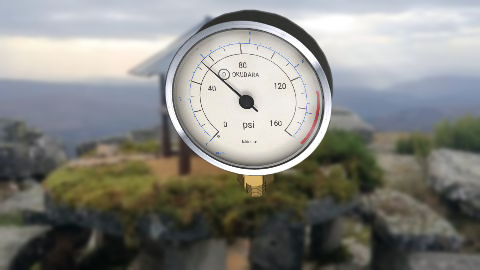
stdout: 55 psi
